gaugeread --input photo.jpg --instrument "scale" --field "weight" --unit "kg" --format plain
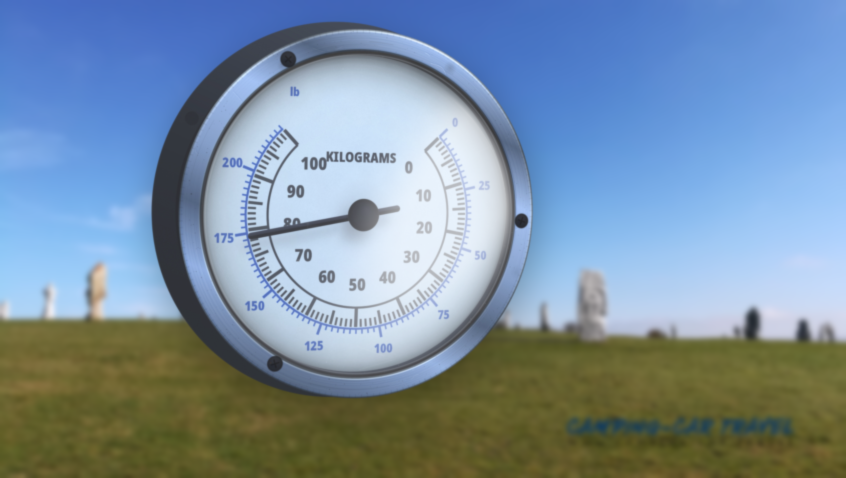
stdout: 79 kg
